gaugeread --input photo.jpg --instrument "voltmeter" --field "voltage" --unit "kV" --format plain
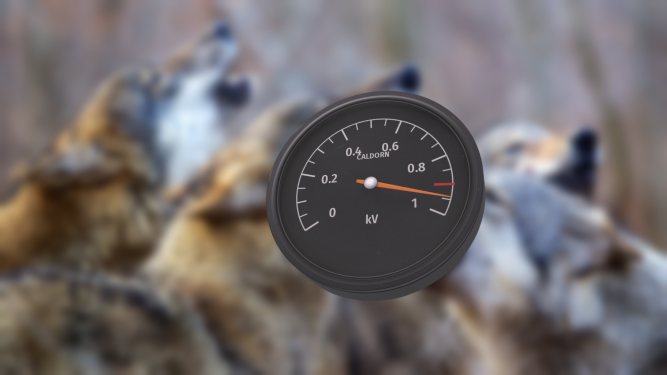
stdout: 0.95 kV
